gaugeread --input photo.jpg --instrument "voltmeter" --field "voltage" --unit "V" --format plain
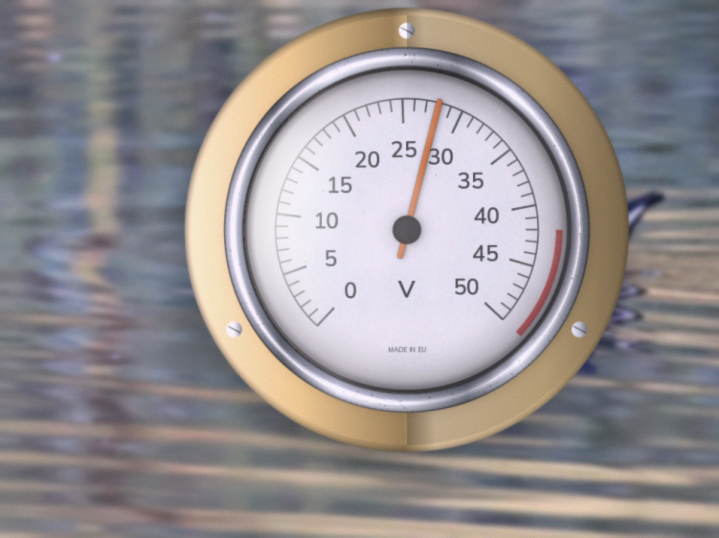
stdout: 28 V
